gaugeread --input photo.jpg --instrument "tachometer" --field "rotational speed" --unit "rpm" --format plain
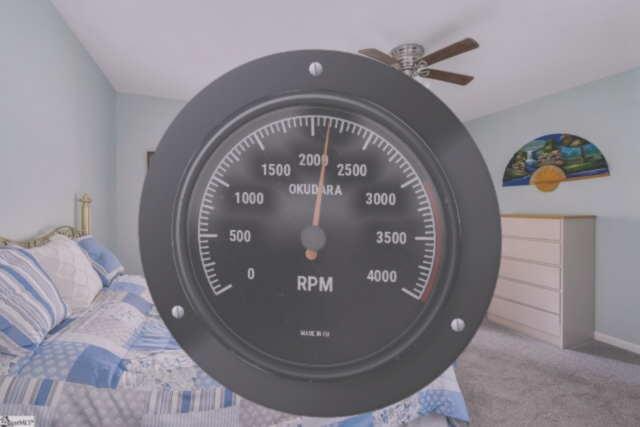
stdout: 2150 rpm
